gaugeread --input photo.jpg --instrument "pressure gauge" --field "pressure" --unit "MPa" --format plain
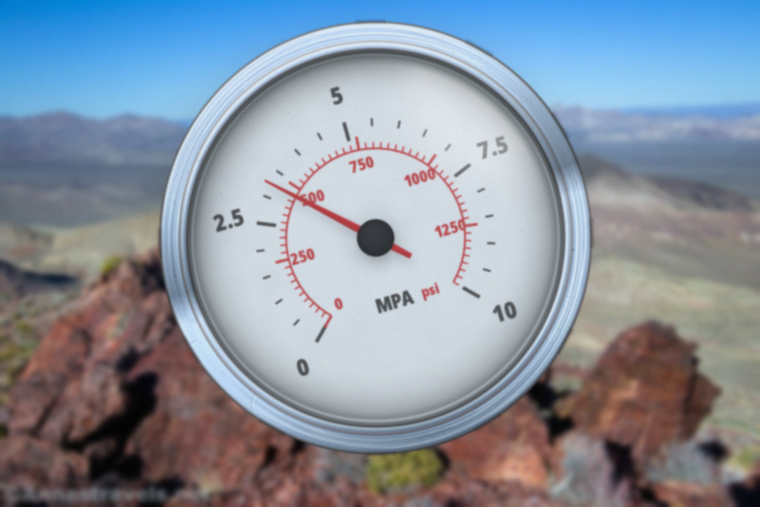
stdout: 3.25 MPa
